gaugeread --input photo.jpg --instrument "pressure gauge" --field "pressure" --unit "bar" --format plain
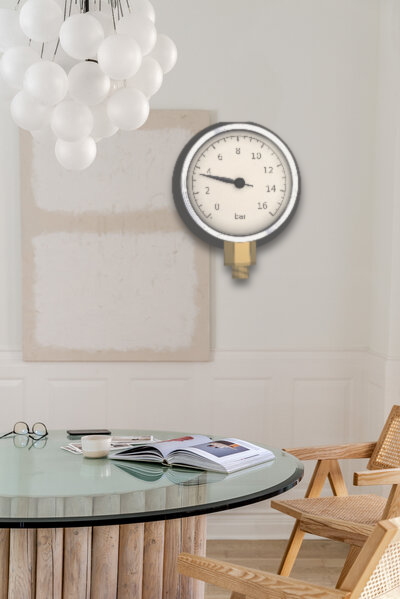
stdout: 3.5 bar
